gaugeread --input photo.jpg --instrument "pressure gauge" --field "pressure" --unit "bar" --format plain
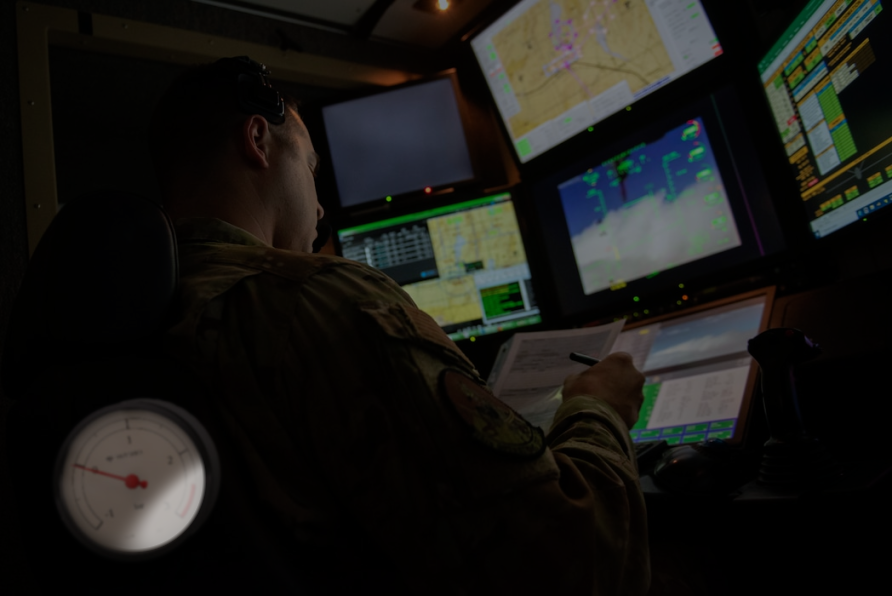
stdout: 0 bar
